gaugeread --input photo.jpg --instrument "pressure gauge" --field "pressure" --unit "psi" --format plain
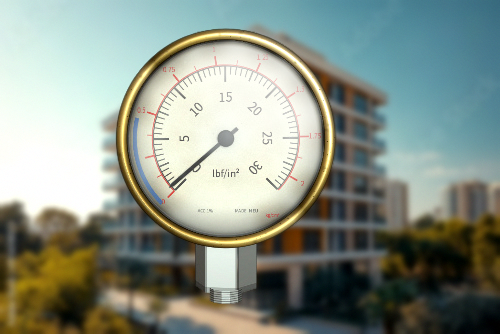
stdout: 0.5 psi
